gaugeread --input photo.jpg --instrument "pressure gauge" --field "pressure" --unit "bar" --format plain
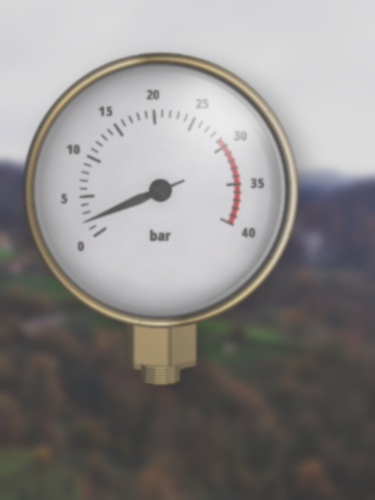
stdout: 2 bar
